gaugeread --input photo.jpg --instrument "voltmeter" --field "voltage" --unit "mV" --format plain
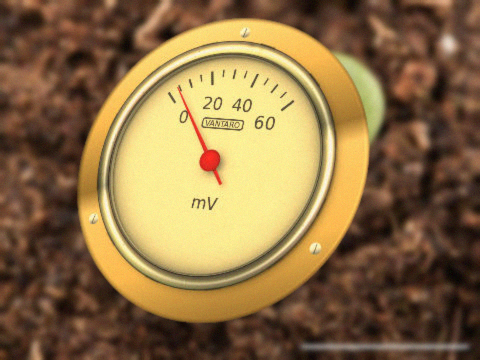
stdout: 5 mV
